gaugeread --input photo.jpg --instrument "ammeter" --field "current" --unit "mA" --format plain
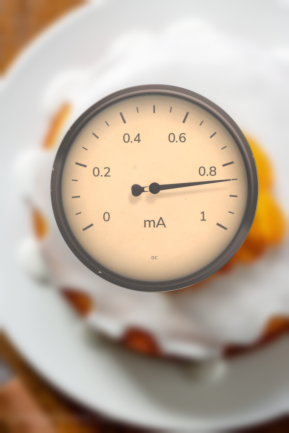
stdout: 0.85 mA
